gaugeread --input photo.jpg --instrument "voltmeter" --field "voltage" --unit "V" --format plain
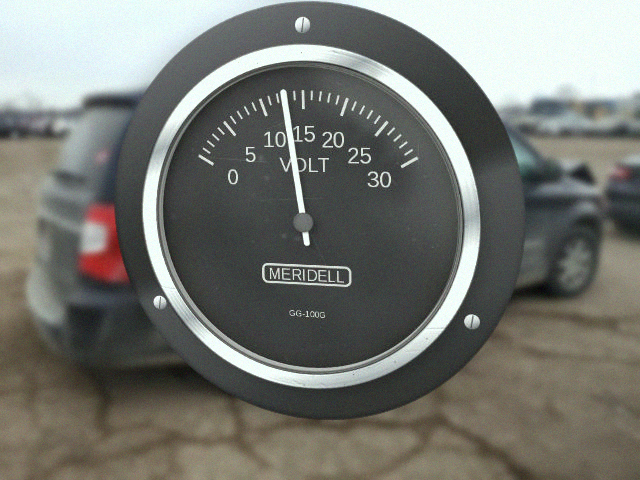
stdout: 13 V
